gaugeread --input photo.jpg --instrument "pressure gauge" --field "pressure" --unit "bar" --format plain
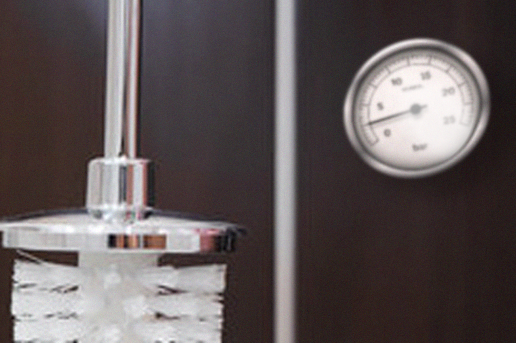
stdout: 2.5 bar
